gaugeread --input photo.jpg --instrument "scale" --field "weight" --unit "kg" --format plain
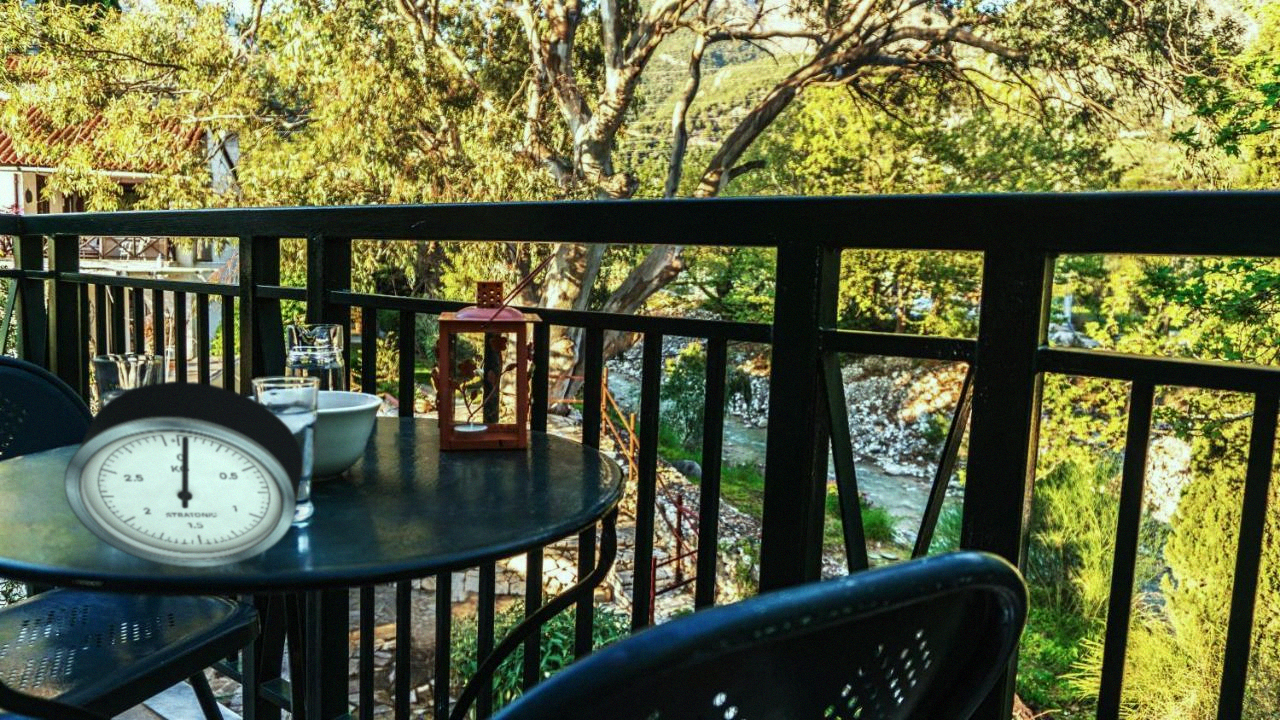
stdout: 0.05 kg
